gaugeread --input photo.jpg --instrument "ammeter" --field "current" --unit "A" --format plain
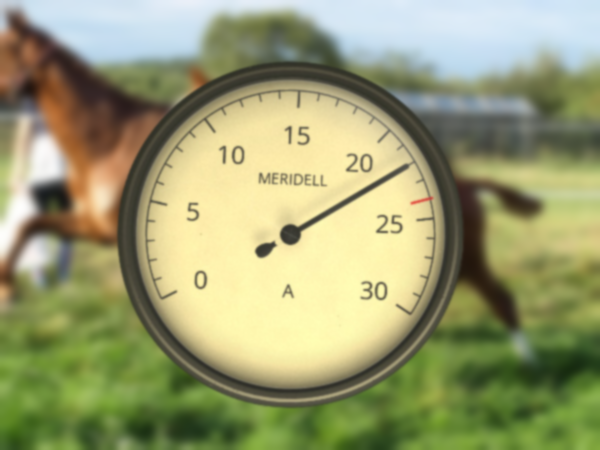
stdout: 22 A
